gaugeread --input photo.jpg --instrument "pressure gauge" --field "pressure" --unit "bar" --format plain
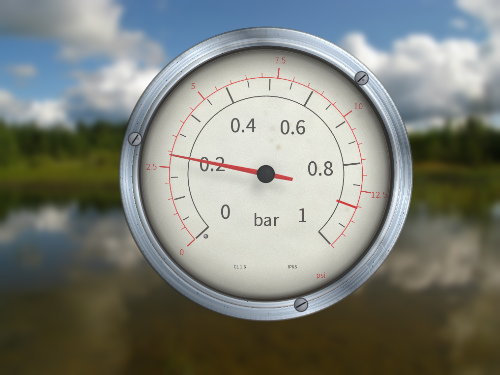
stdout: 0.2 bar
